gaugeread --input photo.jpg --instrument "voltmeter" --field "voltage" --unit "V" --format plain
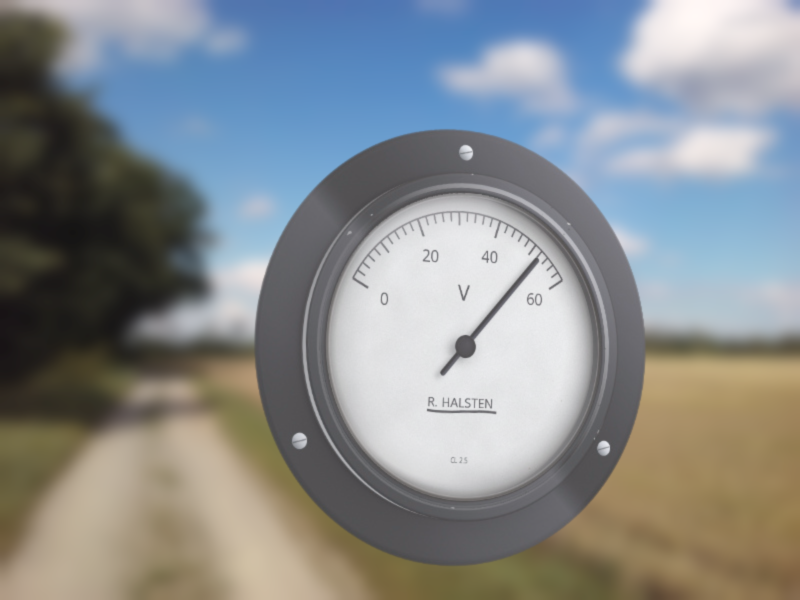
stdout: 52 V
